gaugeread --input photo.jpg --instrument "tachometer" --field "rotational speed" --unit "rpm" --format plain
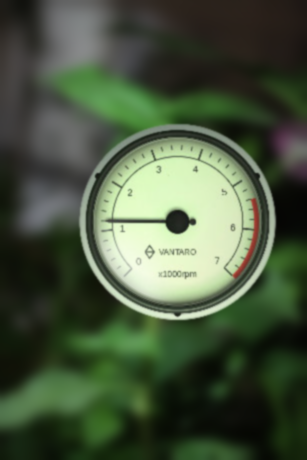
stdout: 1200 rpm
